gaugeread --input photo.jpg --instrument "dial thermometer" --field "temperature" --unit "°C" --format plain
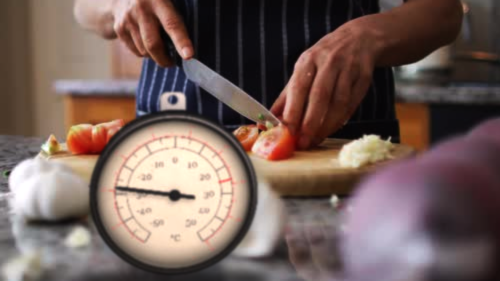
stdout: -27.5 °C
